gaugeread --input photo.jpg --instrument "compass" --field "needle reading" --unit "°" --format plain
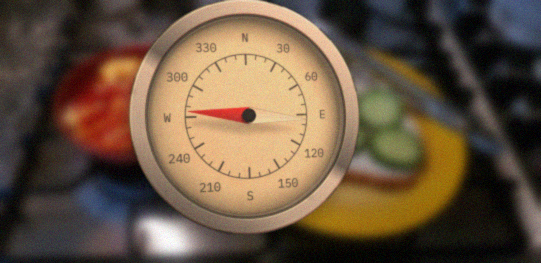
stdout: 275 °
